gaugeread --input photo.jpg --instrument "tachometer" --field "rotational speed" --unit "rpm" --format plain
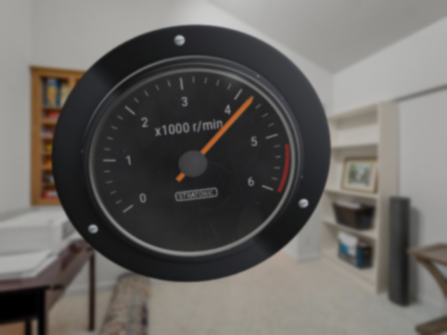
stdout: 4200 rpm
